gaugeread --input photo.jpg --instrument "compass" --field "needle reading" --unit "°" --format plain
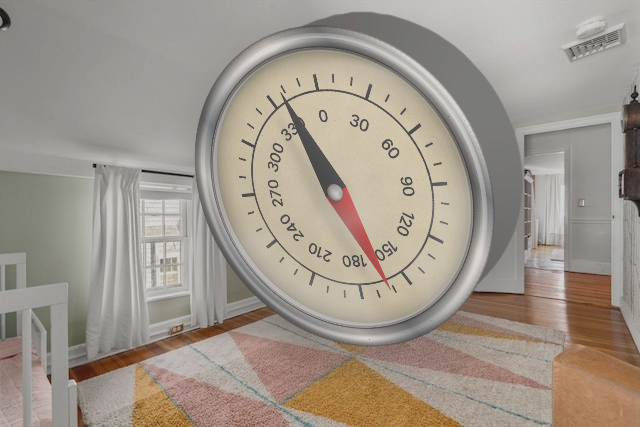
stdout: 160 °
